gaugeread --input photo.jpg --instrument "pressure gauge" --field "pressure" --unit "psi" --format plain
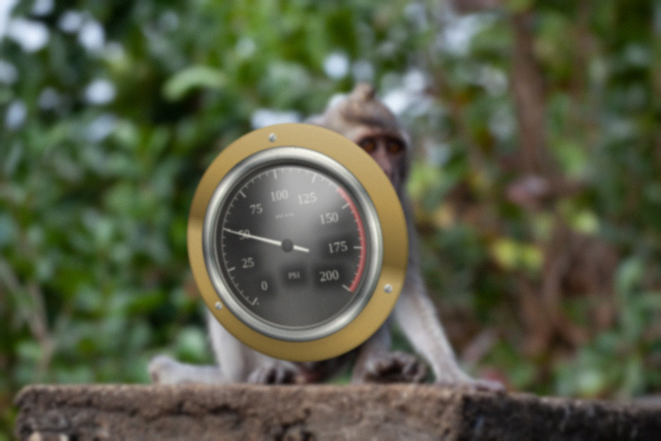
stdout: 50 psi
